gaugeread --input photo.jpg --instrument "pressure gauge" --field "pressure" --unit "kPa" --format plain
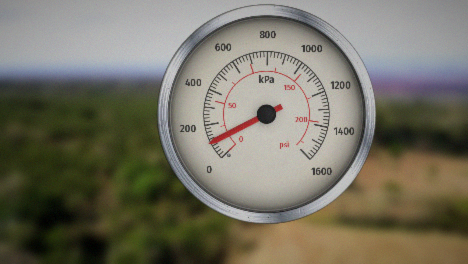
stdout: 100 kPa
